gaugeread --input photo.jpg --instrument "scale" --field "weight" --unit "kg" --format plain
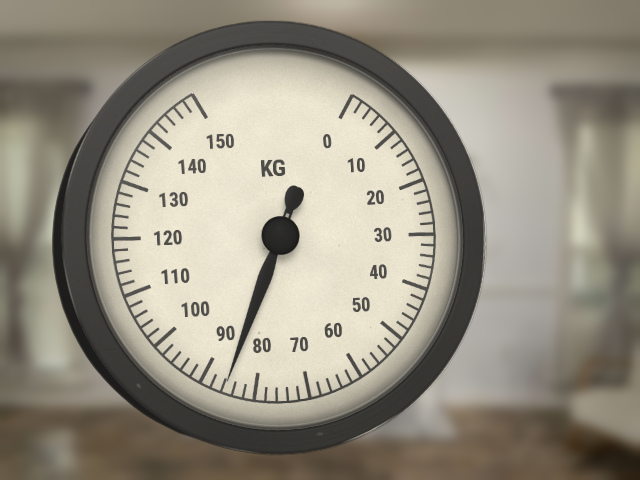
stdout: 86 kg
